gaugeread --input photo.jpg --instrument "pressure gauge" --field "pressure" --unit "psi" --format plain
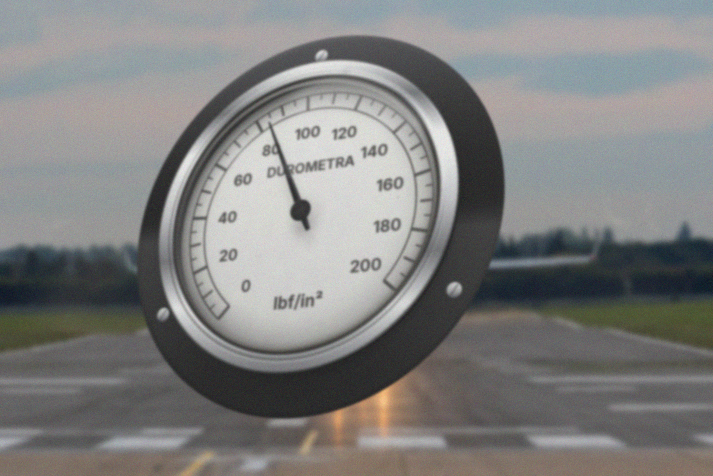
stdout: 85 psi
